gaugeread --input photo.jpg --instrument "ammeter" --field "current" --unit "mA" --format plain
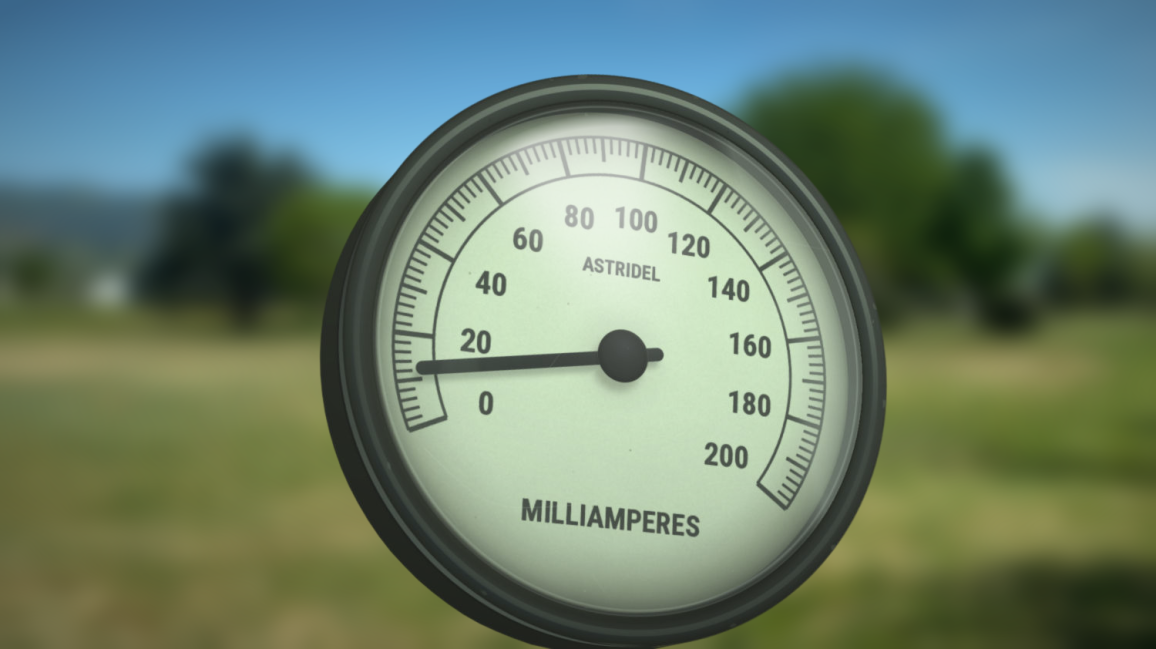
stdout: 12 mA
